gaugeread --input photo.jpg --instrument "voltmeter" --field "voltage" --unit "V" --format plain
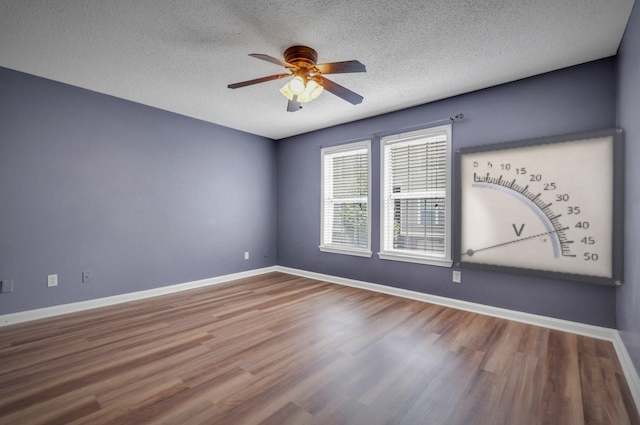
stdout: 40 V
